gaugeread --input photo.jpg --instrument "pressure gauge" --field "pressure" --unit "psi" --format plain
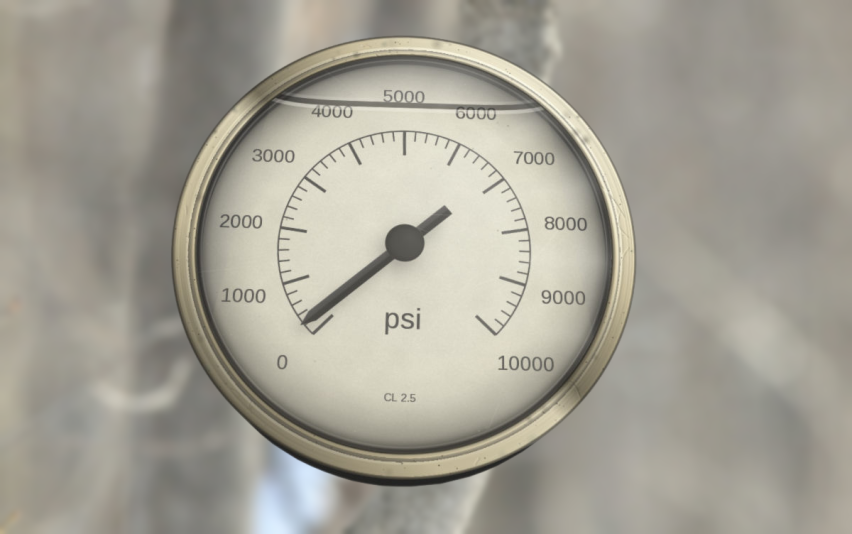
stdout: 200 psi
